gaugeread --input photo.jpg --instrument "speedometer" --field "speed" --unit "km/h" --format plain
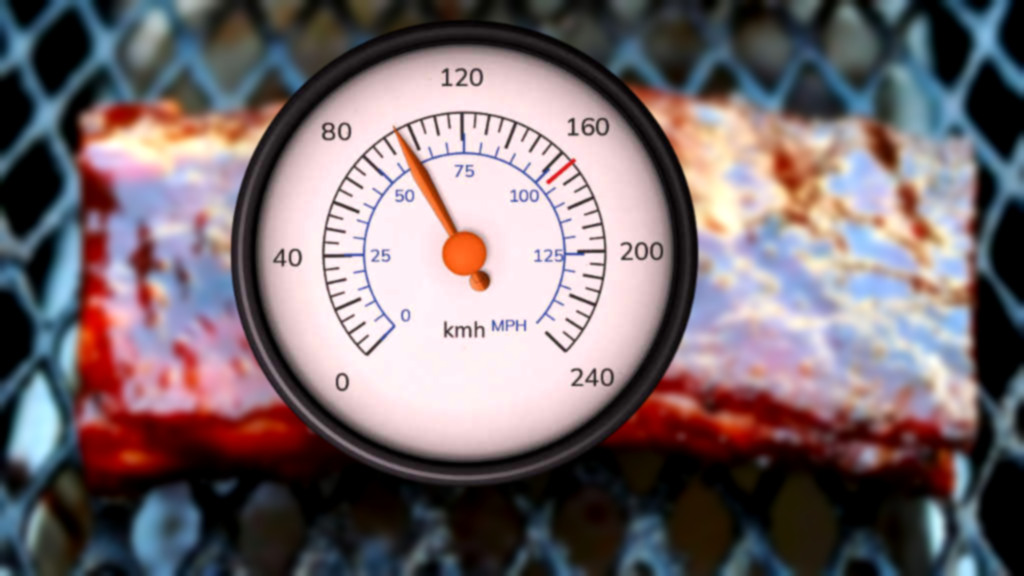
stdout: 95 km/h
